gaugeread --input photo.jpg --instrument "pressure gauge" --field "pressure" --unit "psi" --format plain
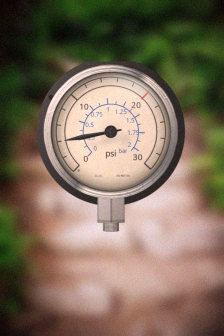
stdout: 4 psi
